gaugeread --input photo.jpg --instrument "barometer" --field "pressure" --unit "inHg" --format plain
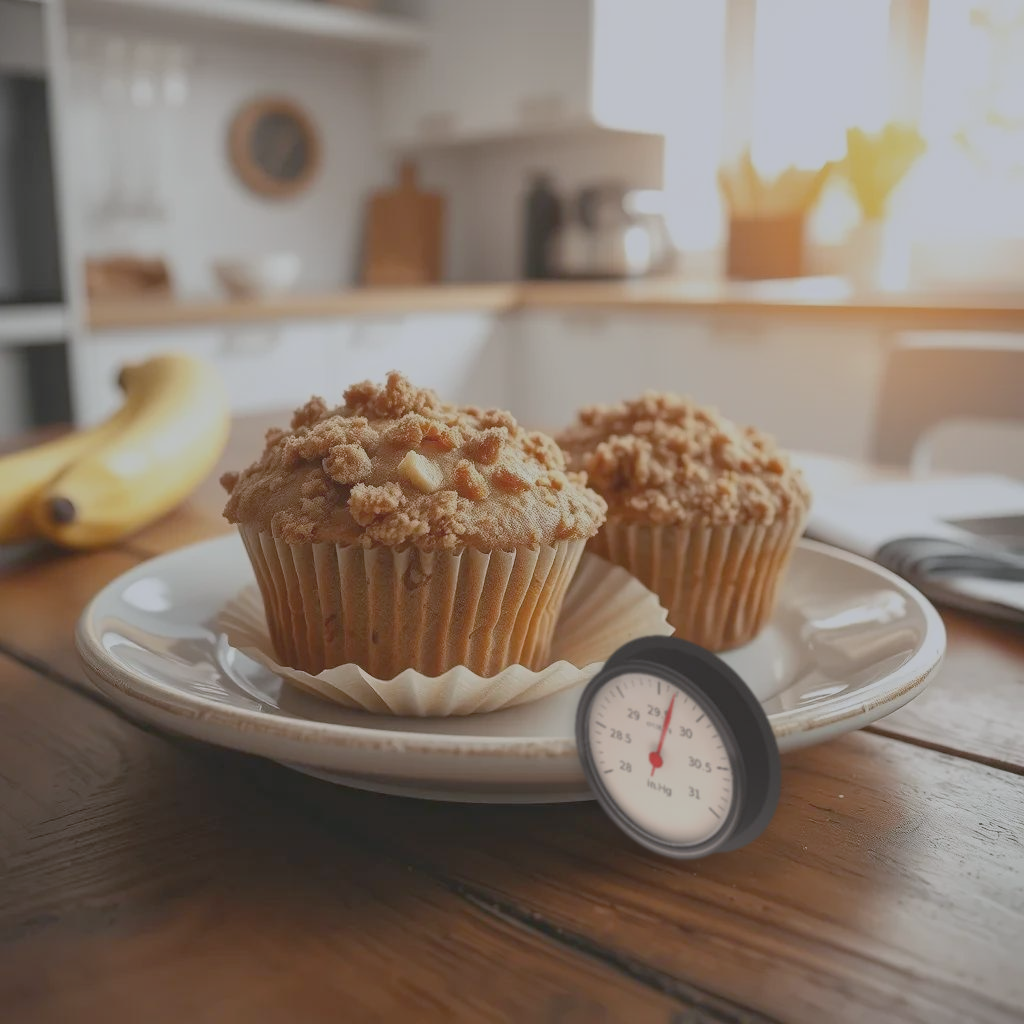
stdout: 29.7 inHg
